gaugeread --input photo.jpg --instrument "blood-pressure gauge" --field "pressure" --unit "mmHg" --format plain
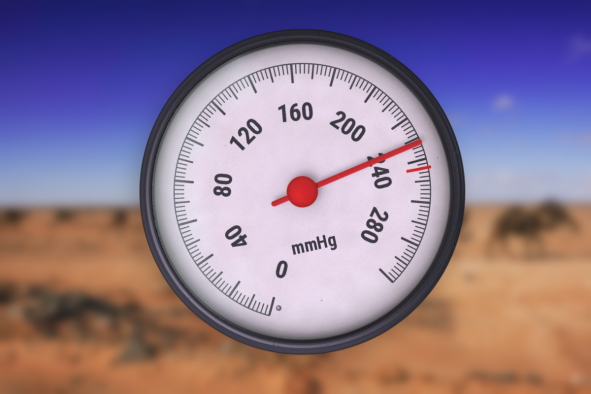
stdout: 232 mmHg
